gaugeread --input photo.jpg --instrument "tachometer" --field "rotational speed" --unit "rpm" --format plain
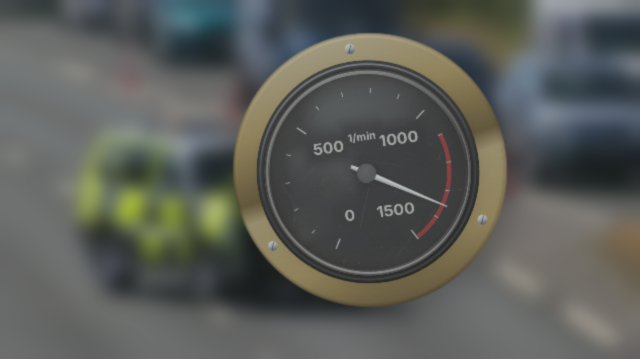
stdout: 1350 rpm
